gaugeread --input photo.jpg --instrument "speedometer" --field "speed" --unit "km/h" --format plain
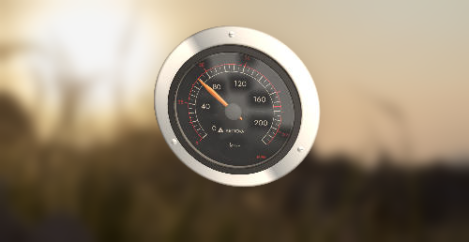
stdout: 70 km/h
